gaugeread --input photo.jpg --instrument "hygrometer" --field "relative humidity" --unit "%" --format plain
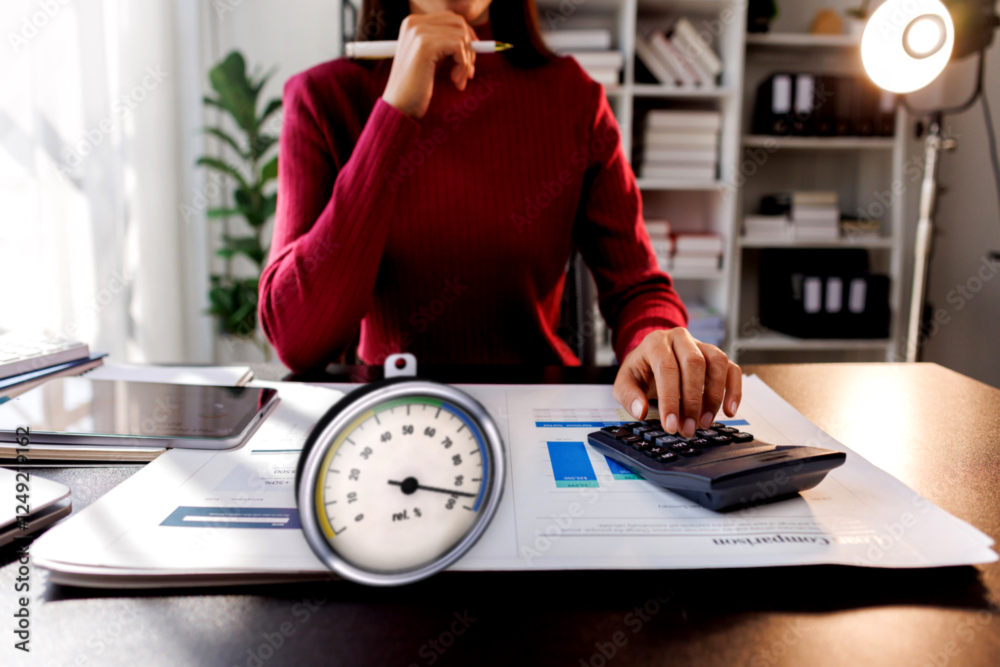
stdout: 95 %
